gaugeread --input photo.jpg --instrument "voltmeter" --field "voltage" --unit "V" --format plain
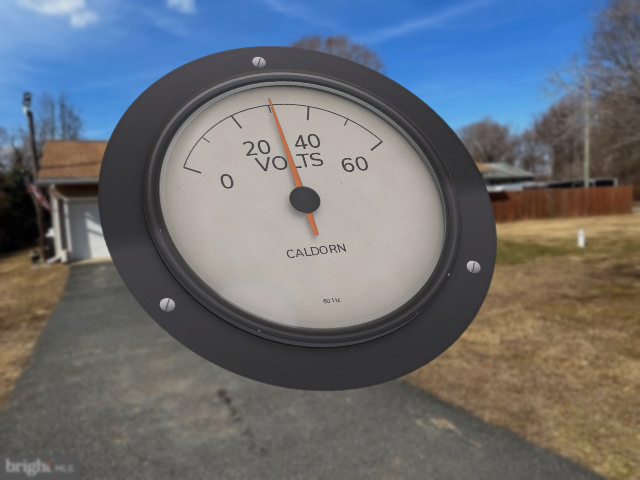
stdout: 30 V
